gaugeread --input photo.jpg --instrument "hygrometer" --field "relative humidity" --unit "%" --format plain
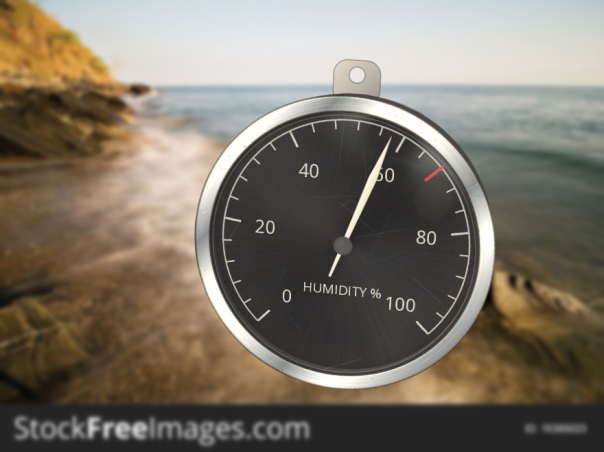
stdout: 58 %
